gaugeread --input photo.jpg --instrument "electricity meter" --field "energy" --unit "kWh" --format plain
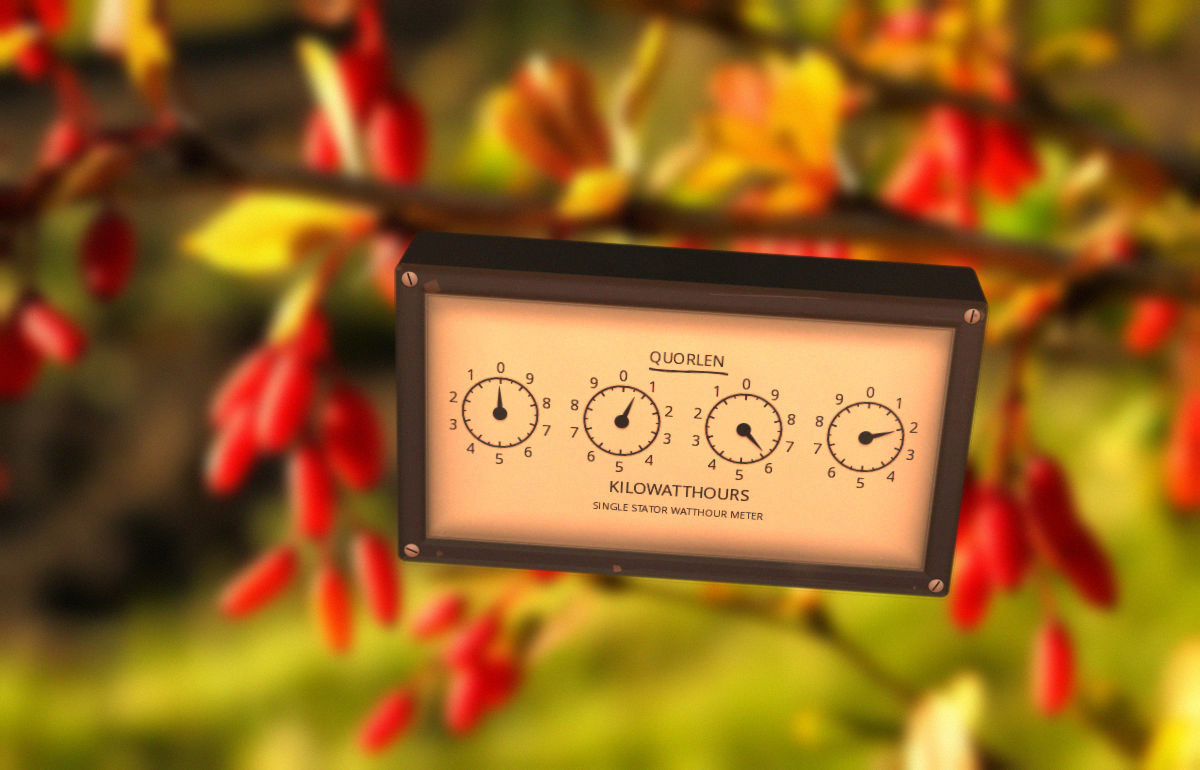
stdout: 62 kWh
